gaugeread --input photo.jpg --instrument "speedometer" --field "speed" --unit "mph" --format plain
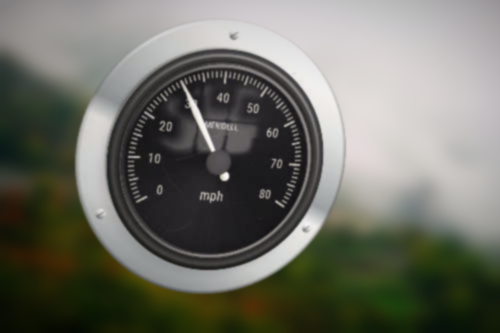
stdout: 30 mph
